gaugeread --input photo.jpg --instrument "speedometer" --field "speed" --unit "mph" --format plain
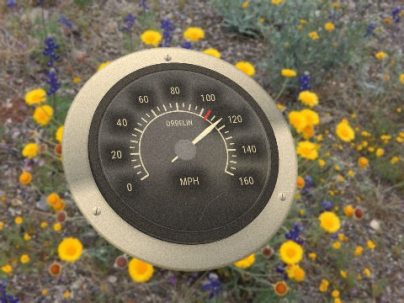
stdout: 115 mph
